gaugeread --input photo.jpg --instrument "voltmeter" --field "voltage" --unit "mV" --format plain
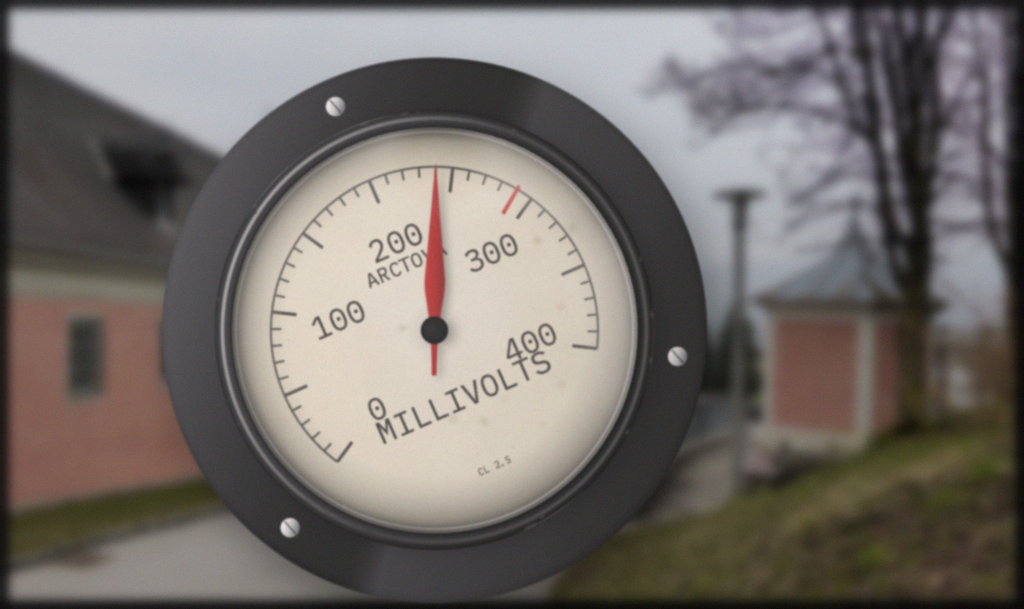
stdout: 240 mV
